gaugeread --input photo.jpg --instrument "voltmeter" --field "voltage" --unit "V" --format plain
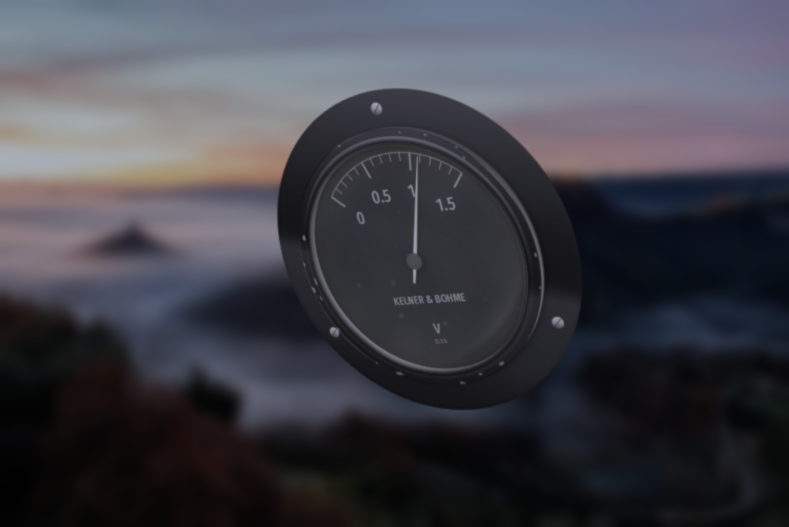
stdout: 1.1 V
